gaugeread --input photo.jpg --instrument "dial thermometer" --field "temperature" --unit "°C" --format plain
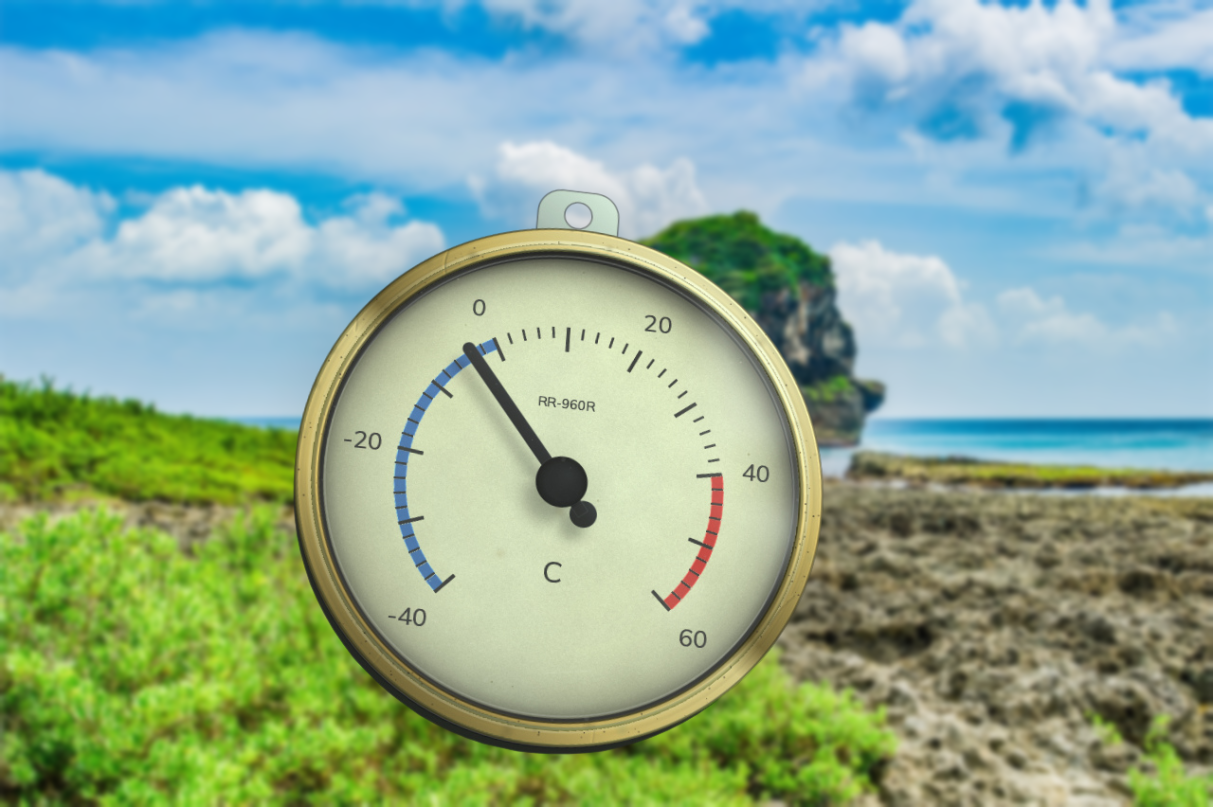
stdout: -4 °C
